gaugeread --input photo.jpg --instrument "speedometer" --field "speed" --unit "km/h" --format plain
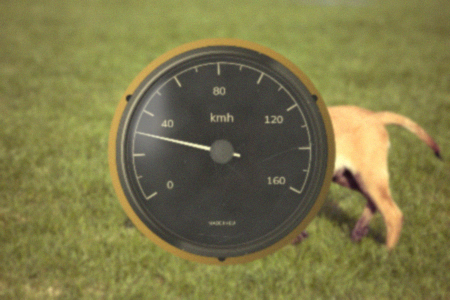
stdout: 30 km/h
